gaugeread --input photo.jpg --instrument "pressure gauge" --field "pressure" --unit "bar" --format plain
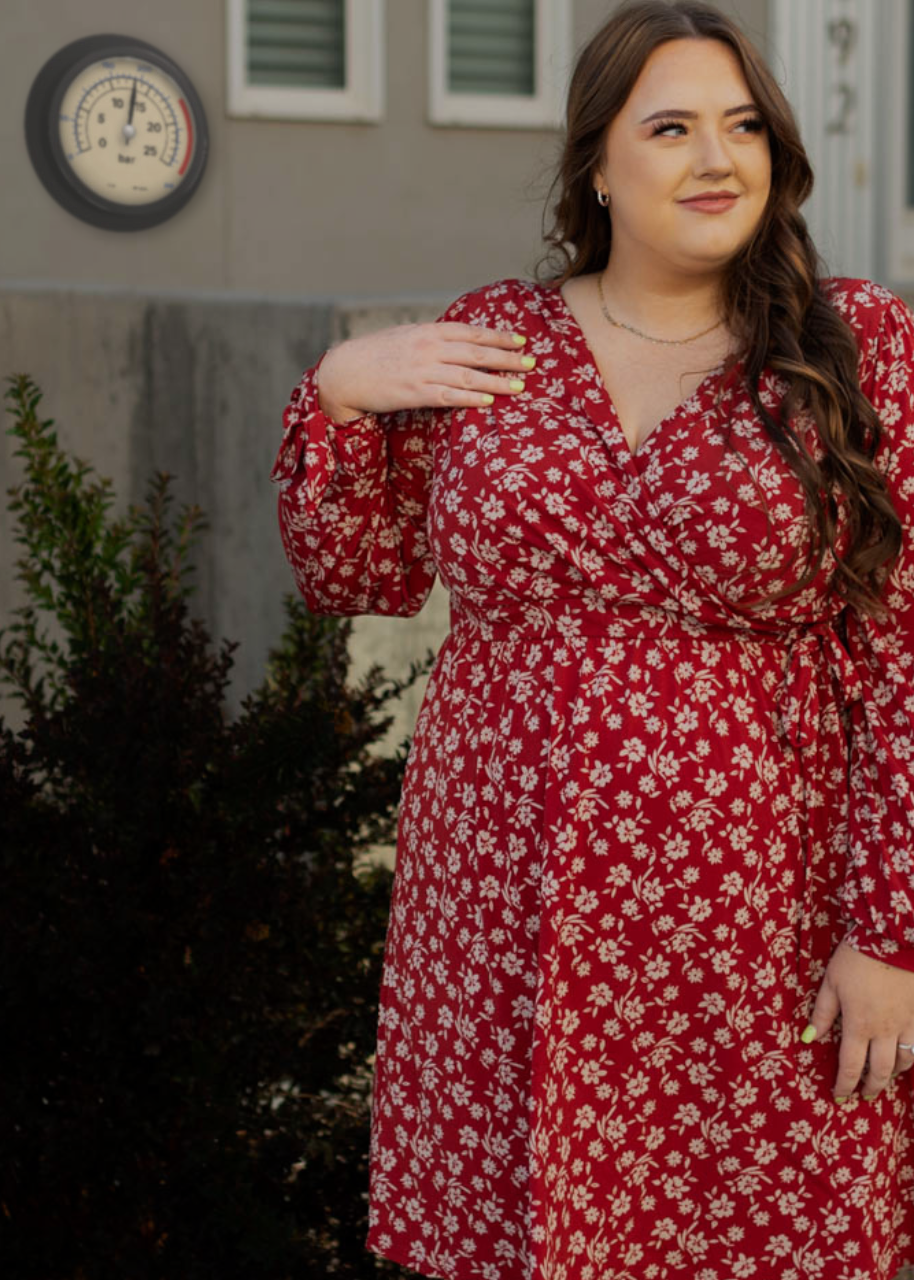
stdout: 13 bar
